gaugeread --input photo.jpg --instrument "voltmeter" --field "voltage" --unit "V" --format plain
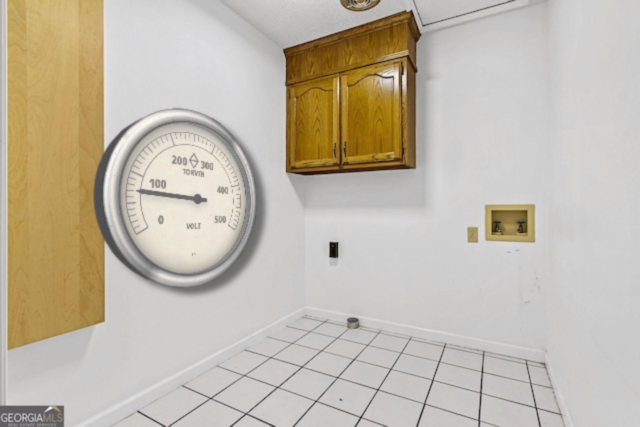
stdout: 70 V
